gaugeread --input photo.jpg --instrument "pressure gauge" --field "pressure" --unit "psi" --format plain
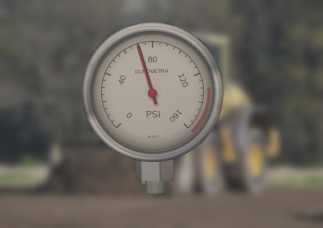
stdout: 70 psi
